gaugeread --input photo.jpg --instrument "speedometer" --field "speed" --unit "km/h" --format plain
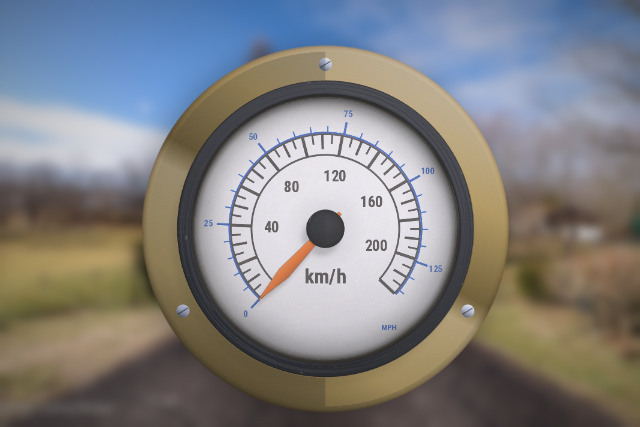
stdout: 0 km/h
